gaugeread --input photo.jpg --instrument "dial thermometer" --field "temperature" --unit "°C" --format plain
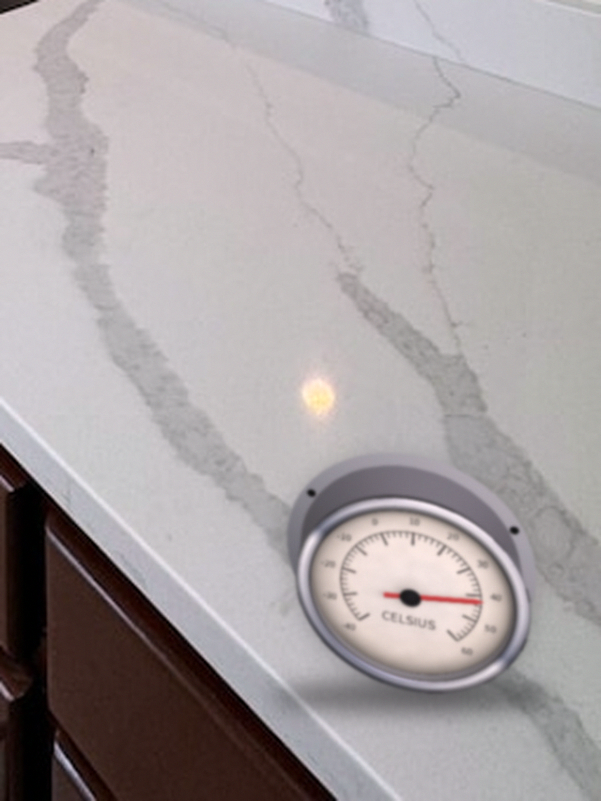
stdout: 40 °C
